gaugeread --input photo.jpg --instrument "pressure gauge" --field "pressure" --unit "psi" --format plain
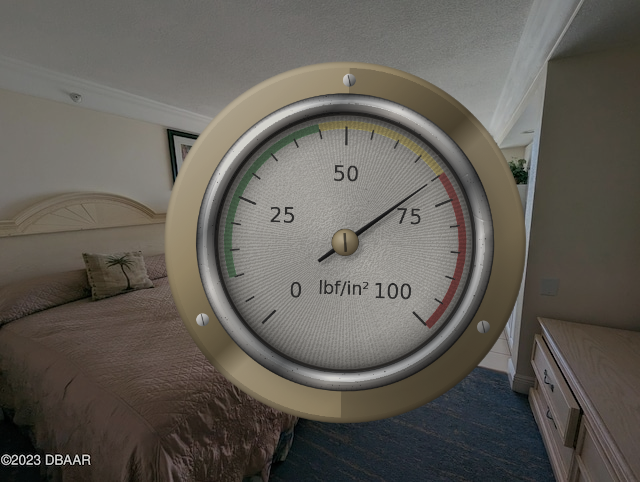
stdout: 70 psi
